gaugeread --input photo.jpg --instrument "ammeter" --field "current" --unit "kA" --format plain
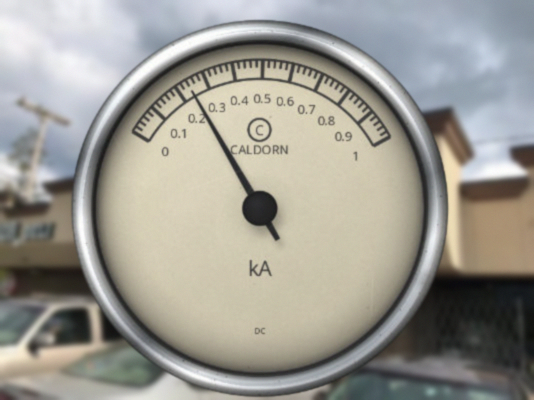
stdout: 0.24 kA
